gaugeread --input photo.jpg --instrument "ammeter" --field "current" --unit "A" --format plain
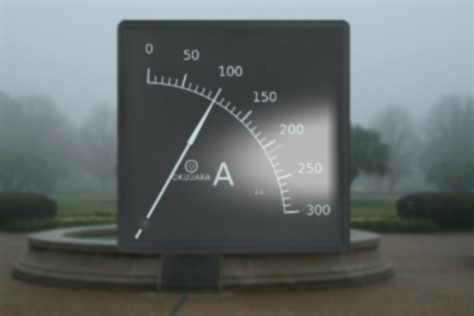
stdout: 100 A
